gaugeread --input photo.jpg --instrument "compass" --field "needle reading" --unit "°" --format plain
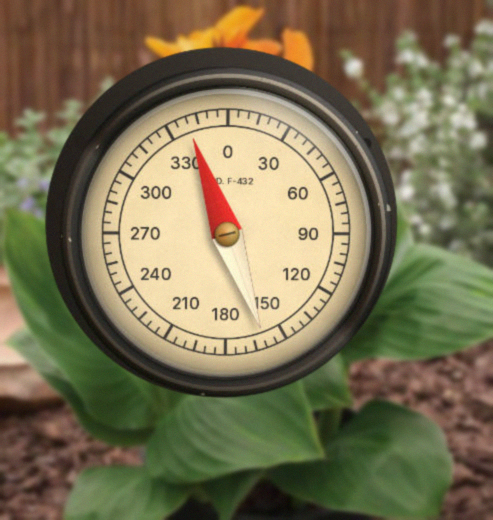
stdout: 340 °
